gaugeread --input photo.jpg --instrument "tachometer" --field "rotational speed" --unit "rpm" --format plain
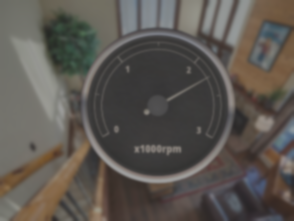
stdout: 2250 rpm
